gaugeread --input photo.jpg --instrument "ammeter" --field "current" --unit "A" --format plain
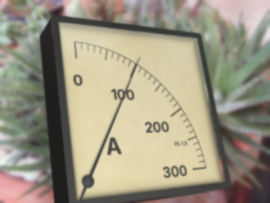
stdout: 100 A
